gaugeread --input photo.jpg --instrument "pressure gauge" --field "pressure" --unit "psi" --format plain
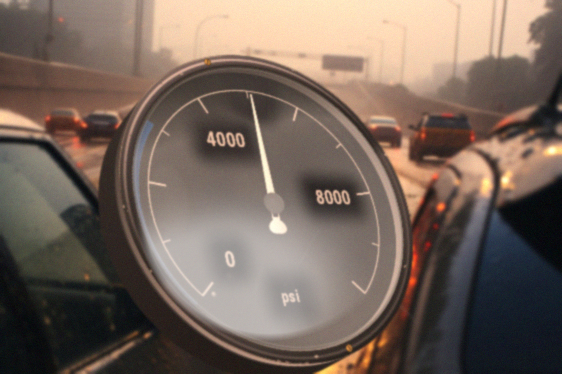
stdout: 5000 psi
